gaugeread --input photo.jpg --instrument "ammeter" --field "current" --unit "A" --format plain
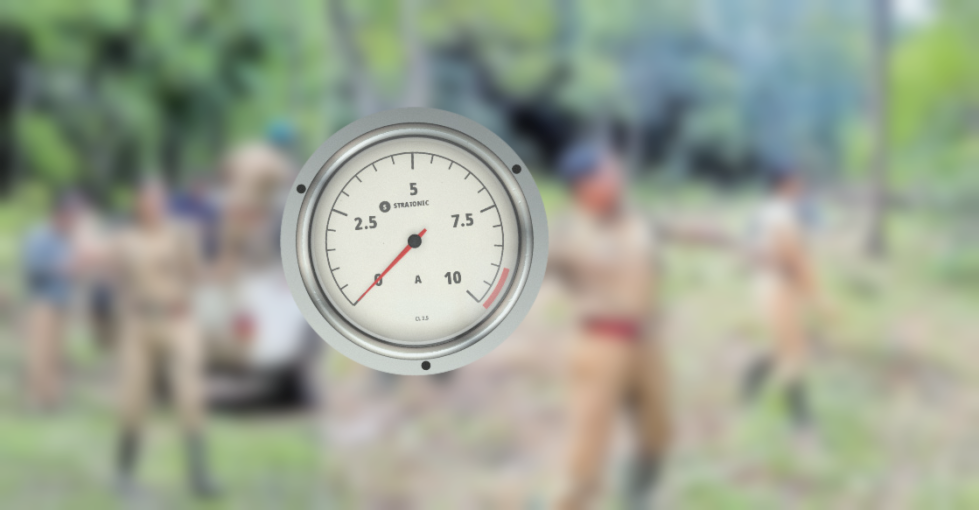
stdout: 0 A
